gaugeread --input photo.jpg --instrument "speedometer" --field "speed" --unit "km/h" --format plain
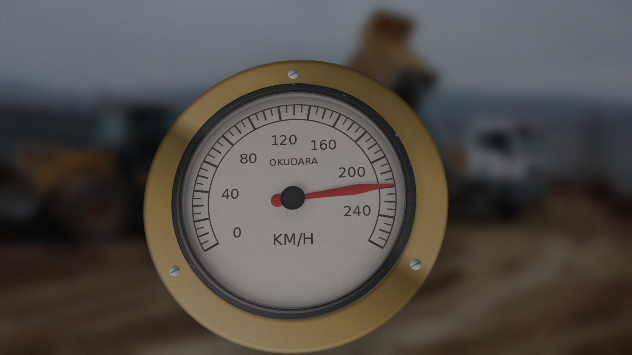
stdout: 220 km/h
